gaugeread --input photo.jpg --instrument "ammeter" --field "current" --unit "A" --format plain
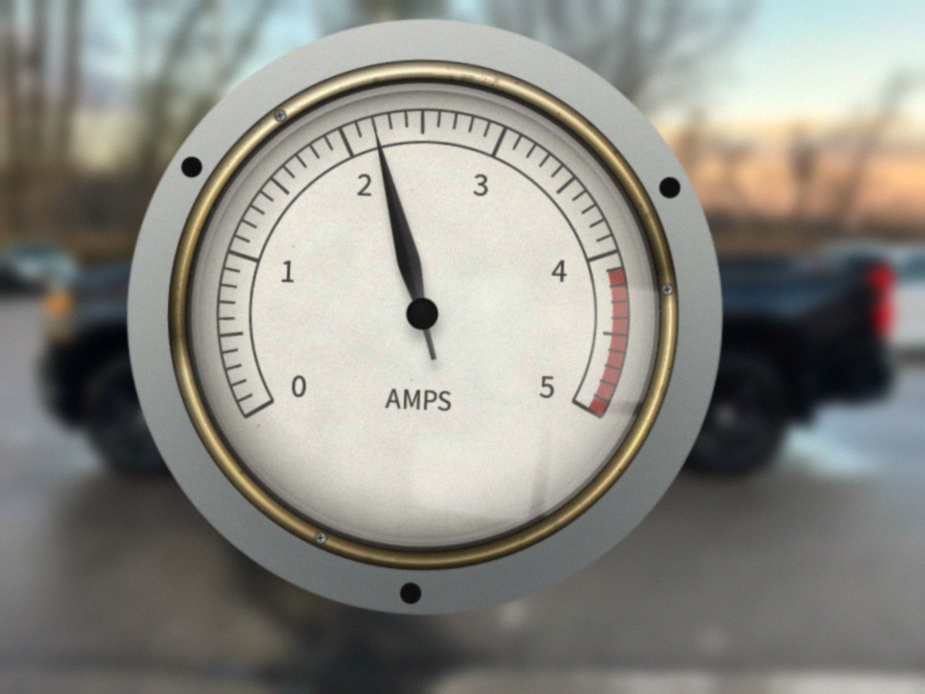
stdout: 2.2 A
